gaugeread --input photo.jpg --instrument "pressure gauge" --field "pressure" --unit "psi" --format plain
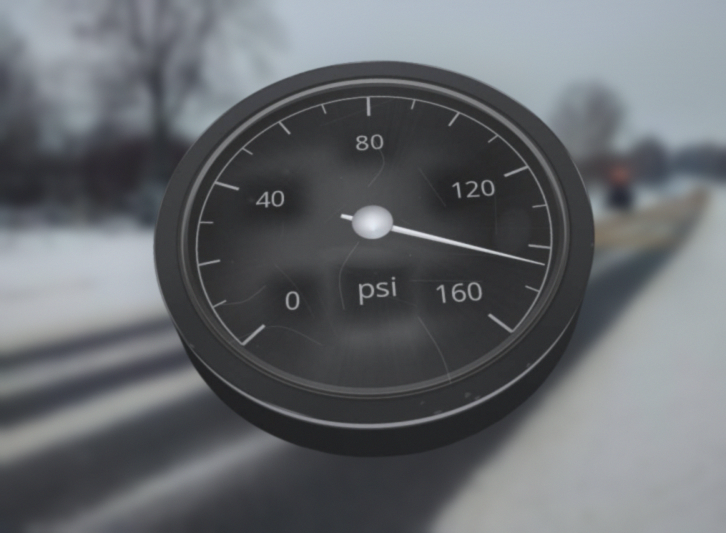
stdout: 145 psi
